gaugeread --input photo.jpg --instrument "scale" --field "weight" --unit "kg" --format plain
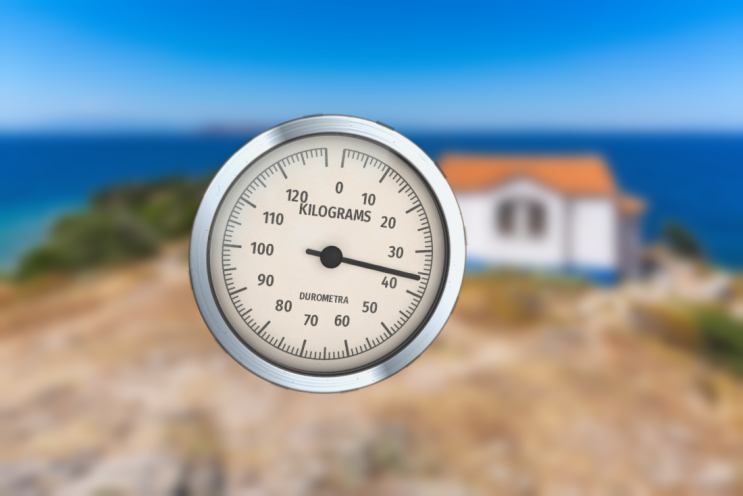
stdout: 36 kg
